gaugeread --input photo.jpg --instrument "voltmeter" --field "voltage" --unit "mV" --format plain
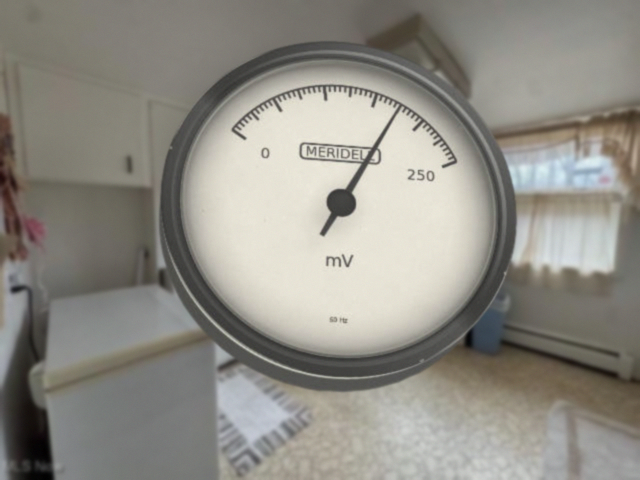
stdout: 175 mV
